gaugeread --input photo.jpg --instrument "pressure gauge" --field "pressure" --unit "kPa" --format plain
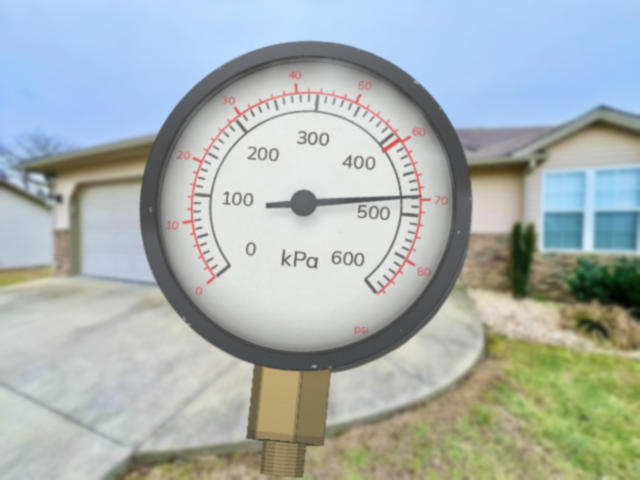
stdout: 480 kPa
